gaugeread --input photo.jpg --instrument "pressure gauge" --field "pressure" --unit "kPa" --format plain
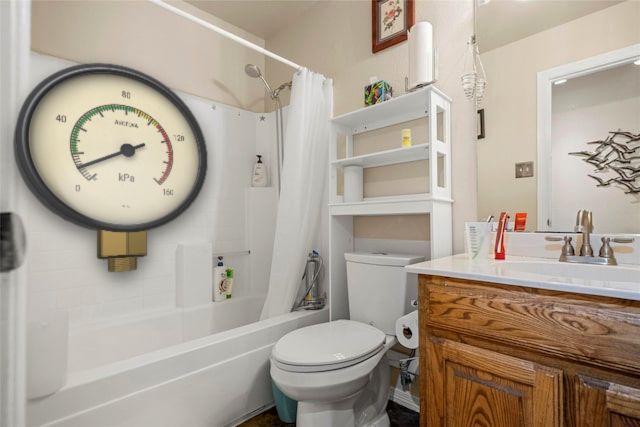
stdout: 10 kPa
